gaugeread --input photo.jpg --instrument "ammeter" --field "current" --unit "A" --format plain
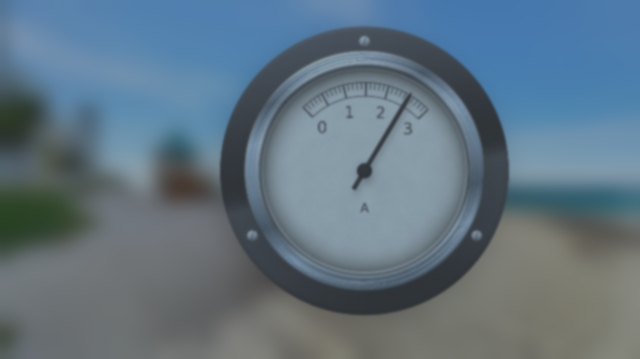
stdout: 2.5 A
